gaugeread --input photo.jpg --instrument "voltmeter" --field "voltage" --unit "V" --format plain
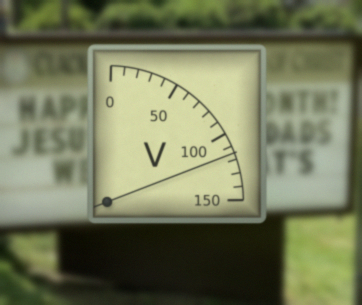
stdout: 115 V
